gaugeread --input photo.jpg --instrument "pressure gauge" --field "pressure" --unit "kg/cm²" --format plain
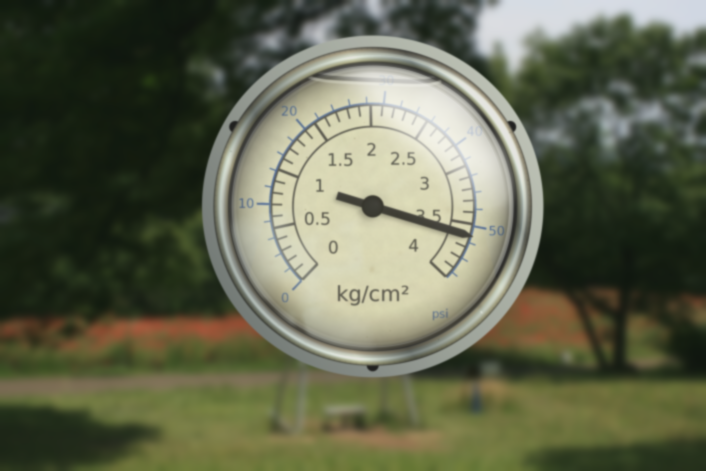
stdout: 3.6 kg/cm²
